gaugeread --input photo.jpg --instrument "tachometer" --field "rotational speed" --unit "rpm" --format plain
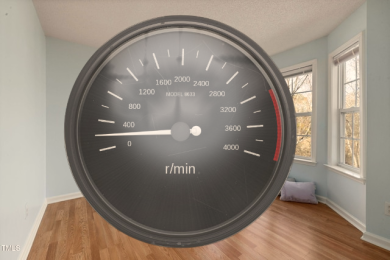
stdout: 200 rpm
